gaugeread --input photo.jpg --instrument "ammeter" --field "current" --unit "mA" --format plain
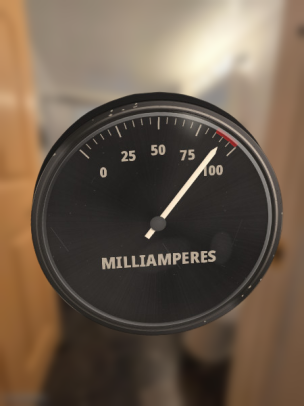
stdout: 90 mA
